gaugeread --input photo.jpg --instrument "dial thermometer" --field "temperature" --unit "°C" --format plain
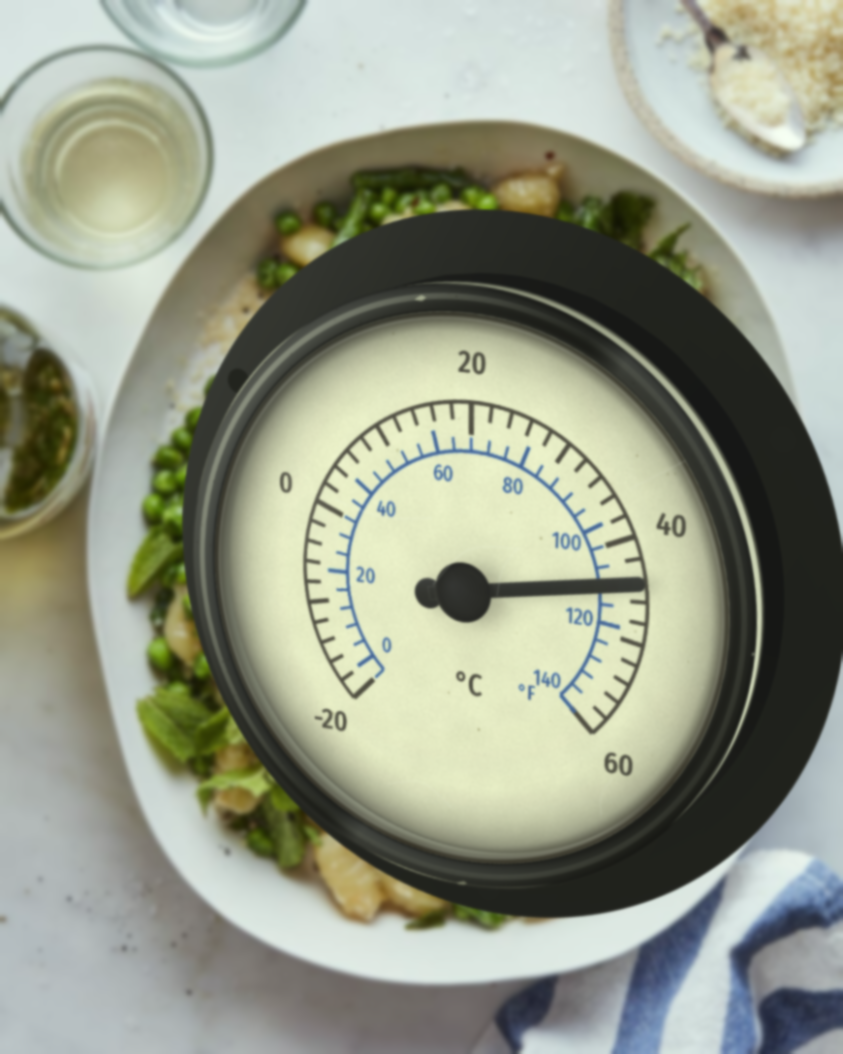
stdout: 44 °C
